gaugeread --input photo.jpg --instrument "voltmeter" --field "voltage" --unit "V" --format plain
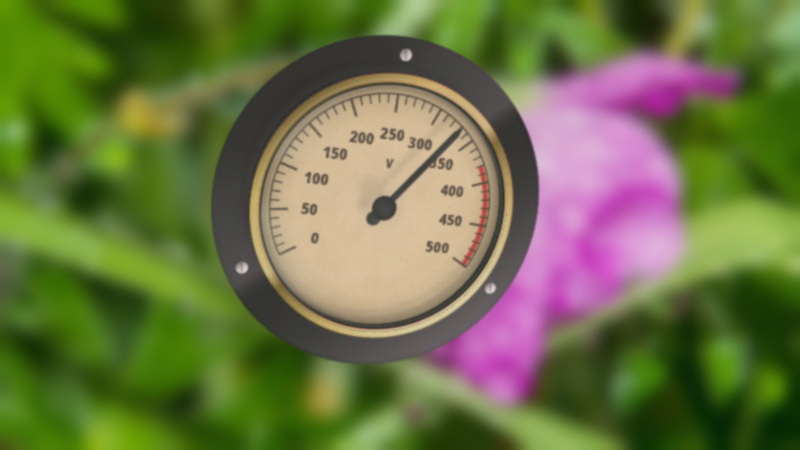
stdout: 330 V
